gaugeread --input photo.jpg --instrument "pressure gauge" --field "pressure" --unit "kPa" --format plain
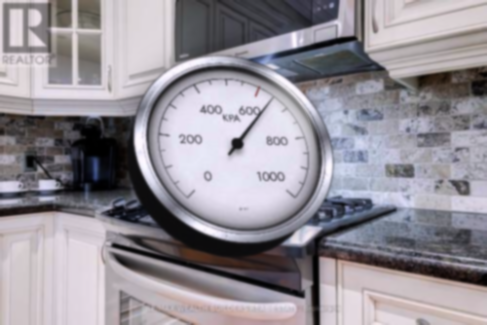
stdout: 650 kPa
